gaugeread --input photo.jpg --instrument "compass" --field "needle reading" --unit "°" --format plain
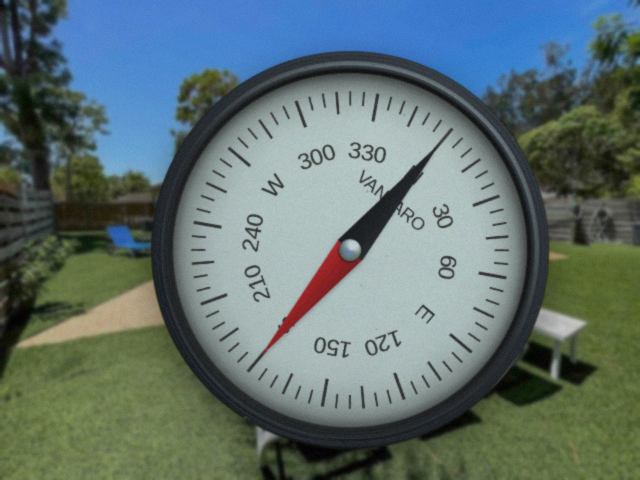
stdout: 180 °
